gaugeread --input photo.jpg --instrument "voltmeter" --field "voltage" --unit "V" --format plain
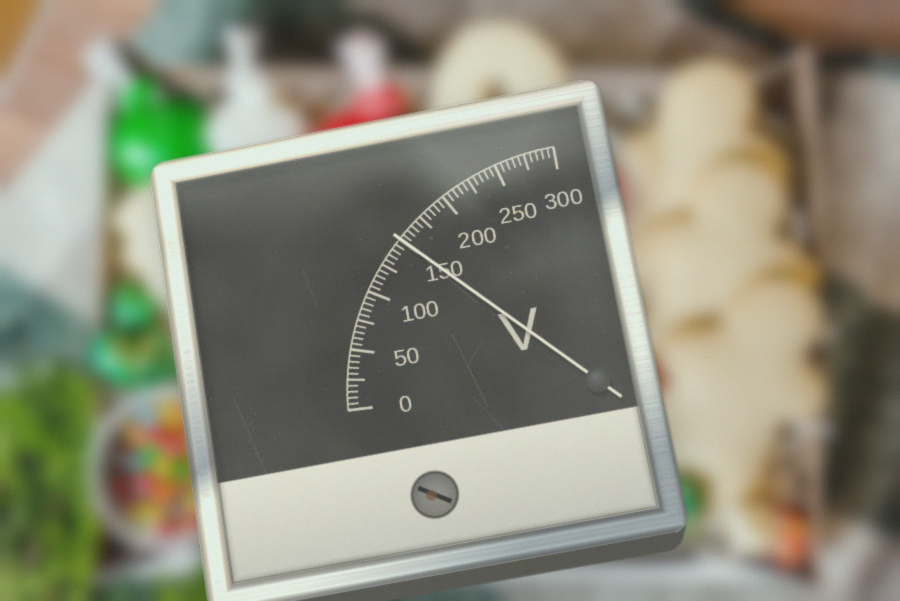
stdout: 150 V
